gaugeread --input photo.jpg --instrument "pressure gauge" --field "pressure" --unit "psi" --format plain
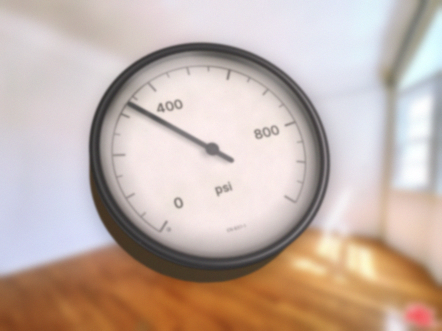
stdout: 325 psi
